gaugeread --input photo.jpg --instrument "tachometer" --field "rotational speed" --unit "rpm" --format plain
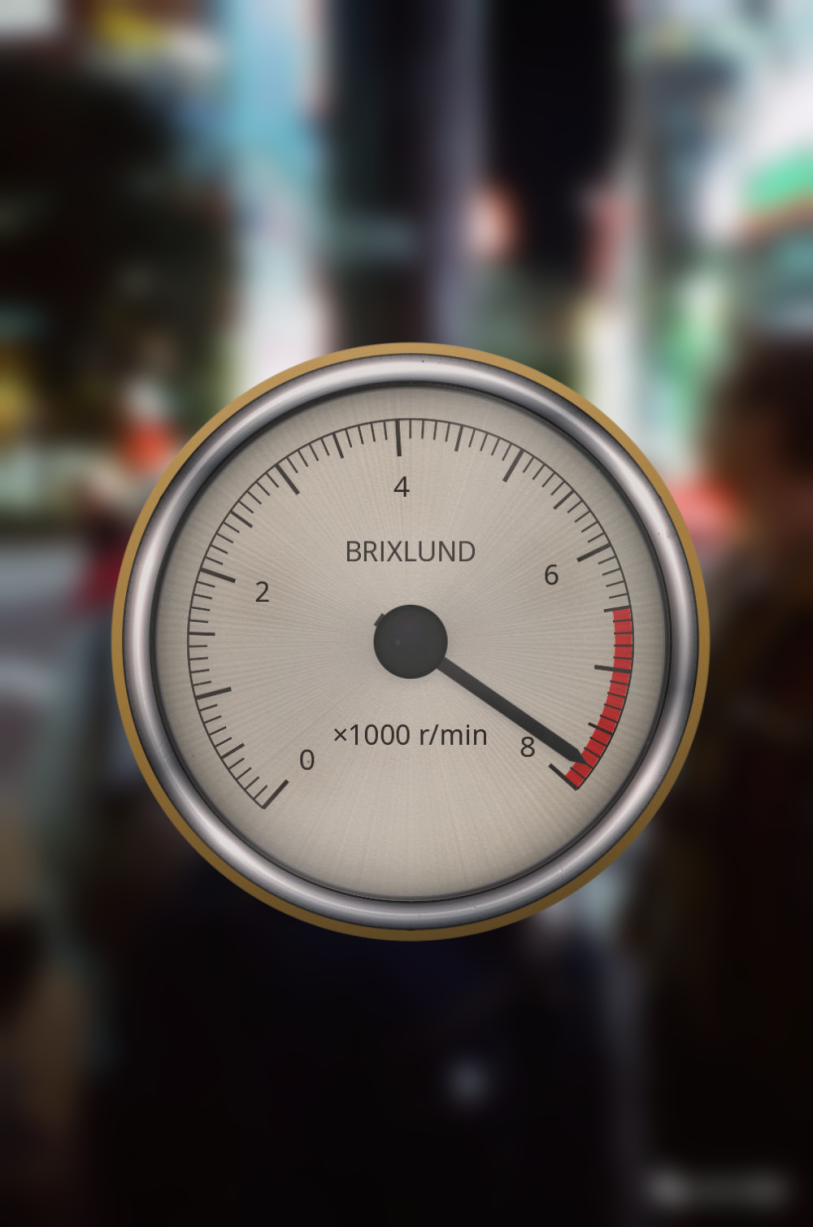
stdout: 7800 rpm
